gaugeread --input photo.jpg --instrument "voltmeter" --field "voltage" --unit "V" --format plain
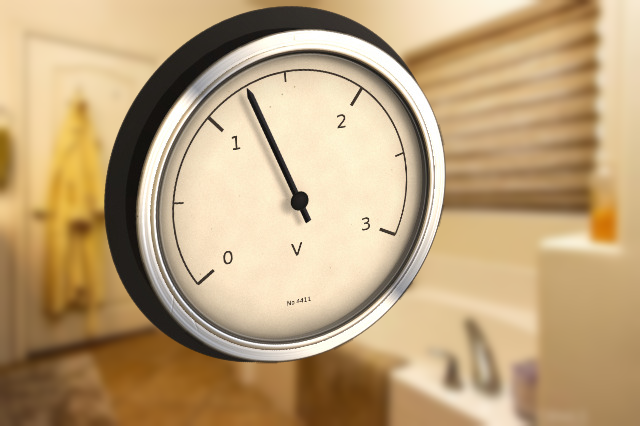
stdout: 1.25 V
